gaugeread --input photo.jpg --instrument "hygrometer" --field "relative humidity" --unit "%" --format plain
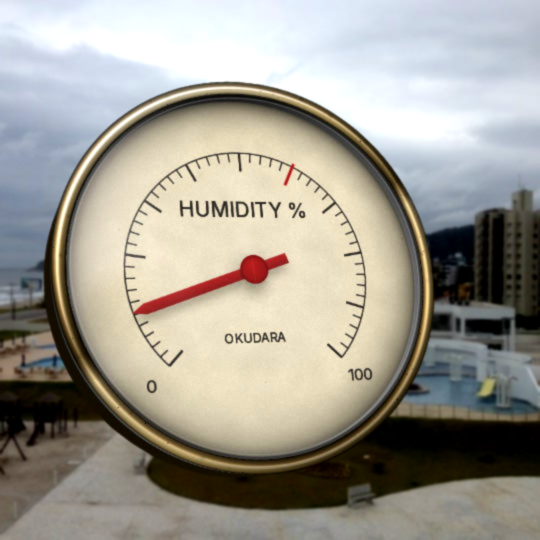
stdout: 10 %
